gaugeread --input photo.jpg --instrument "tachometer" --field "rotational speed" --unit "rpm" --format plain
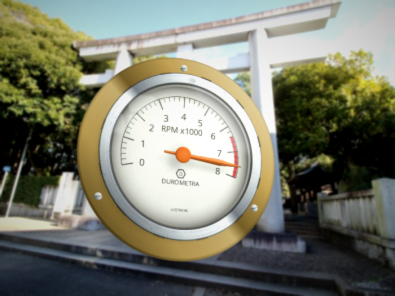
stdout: 7600 rpm
